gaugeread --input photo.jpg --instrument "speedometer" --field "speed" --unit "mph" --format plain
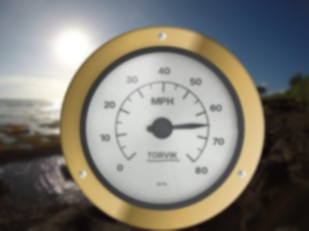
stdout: 65 mph
